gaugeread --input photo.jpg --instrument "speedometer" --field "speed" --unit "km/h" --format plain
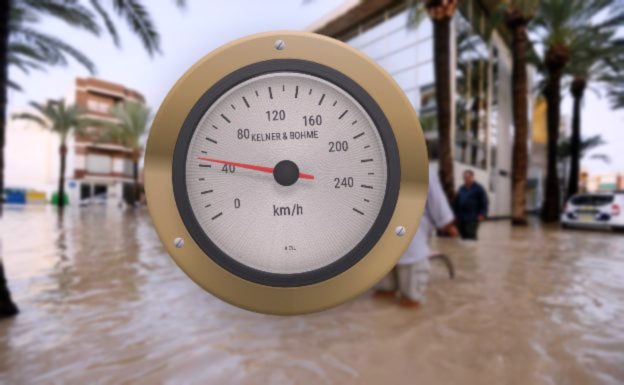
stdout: 45 km/h
